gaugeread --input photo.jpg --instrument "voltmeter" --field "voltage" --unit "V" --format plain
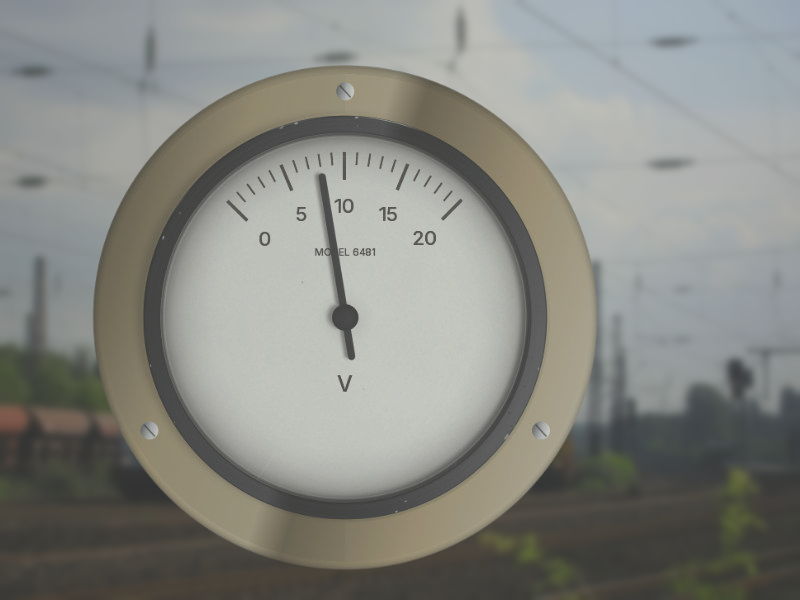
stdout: 8 V
